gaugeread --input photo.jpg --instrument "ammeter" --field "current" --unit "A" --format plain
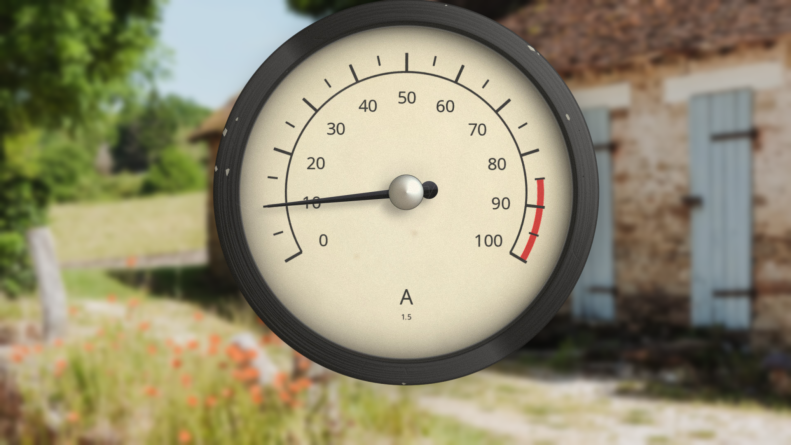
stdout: 10 A
